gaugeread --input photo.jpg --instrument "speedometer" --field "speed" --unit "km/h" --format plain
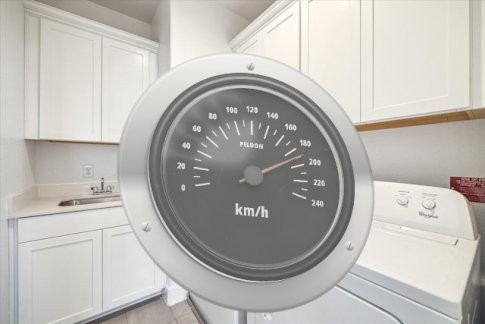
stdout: 190 km/h
